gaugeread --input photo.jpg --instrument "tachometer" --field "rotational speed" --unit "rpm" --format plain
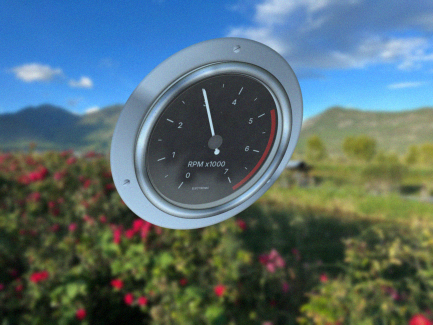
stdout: 3000 rpm
